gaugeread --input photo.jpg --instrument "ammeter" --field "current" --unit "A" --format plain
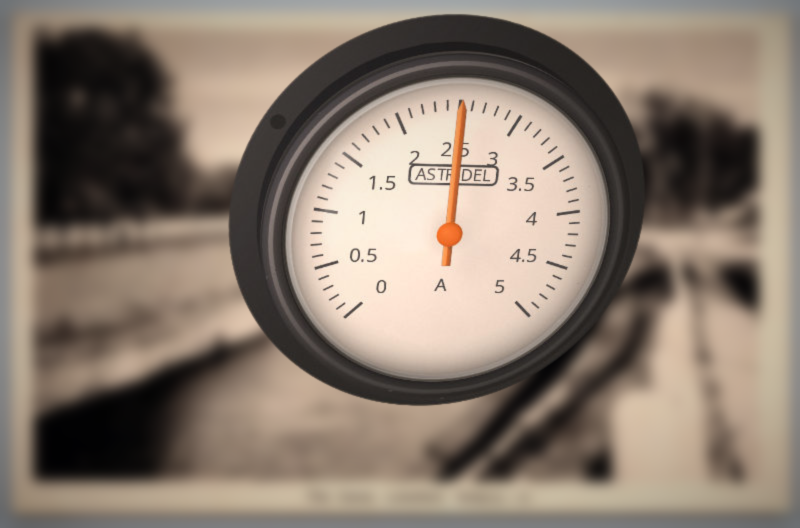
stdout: 2.5 A
